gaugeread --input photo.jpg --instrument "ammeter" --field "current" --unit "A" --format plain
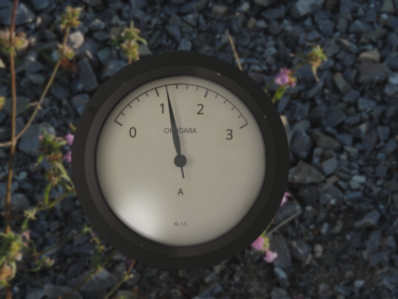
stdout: 1.2 A
